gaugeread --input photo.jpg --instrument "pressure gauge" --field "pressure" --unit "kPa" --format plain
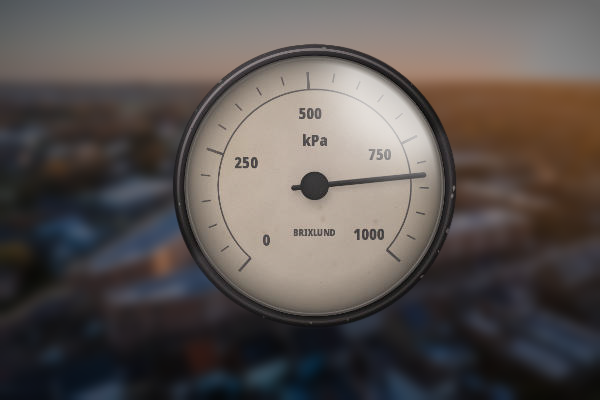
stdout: 825 kPa
